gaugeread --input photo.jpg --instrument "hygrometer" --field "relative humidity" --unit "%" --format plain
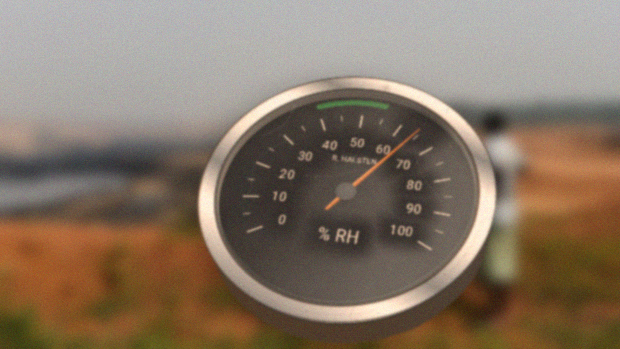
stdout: 65 %
